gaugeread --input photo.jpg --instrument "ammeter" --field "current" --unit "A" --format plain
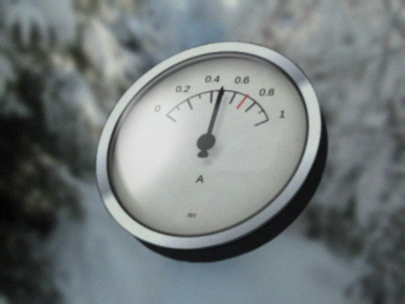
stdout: 0.5 A
